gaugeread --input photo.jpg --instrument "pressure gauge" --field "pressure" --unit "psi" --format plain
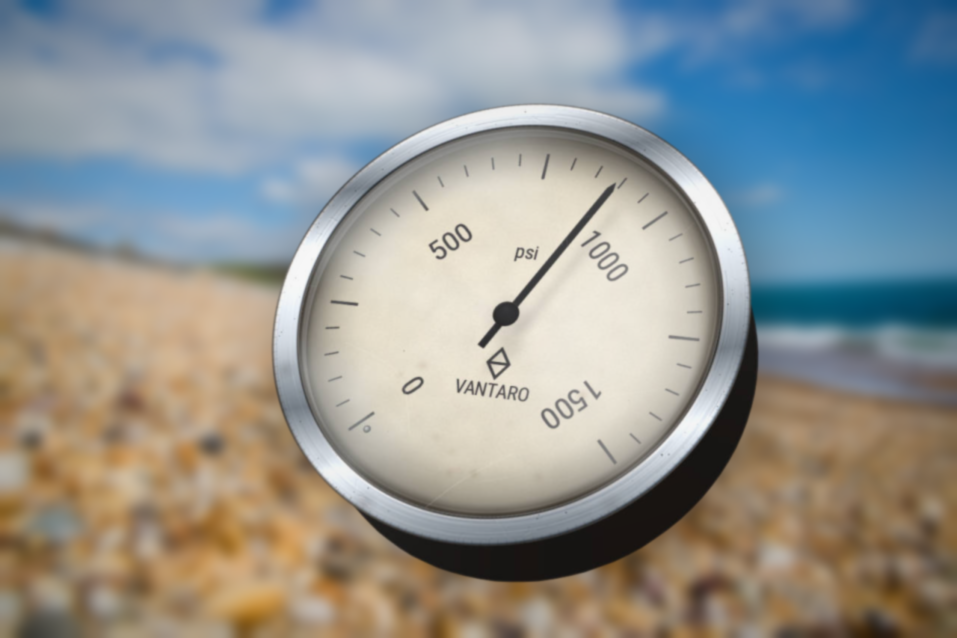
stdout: 900 psi
